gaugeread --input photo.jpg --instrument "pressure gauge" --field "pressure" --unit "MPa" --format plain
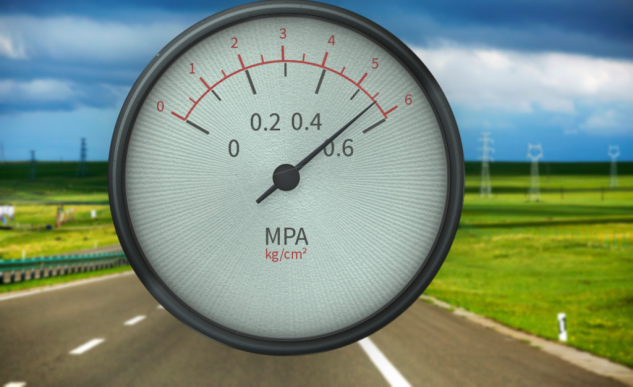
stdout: 0.55 MPa
